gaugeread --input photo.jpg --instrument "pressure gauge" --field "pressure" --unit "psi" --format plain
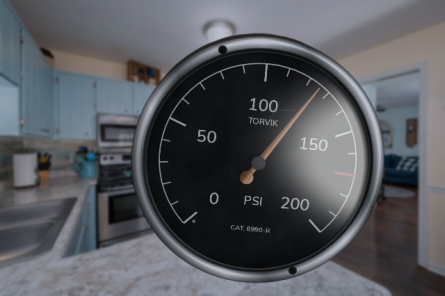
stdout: 125 psi
